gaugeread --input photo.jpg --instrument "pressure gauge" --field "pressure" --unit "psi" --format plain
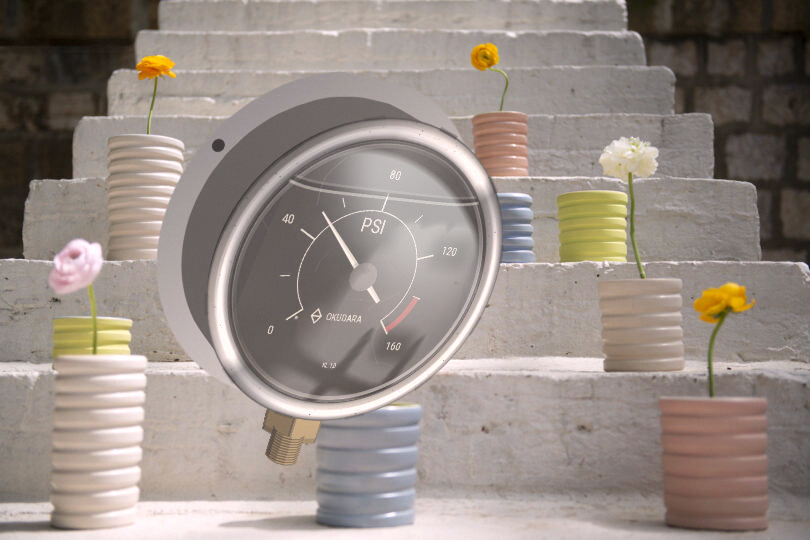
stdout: 50 psi
